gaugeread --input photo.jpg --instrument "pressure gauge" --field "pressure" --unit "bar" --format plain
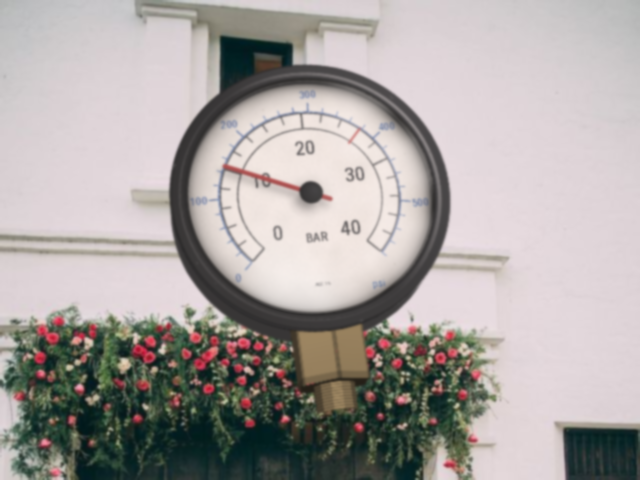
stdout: 10 bar
